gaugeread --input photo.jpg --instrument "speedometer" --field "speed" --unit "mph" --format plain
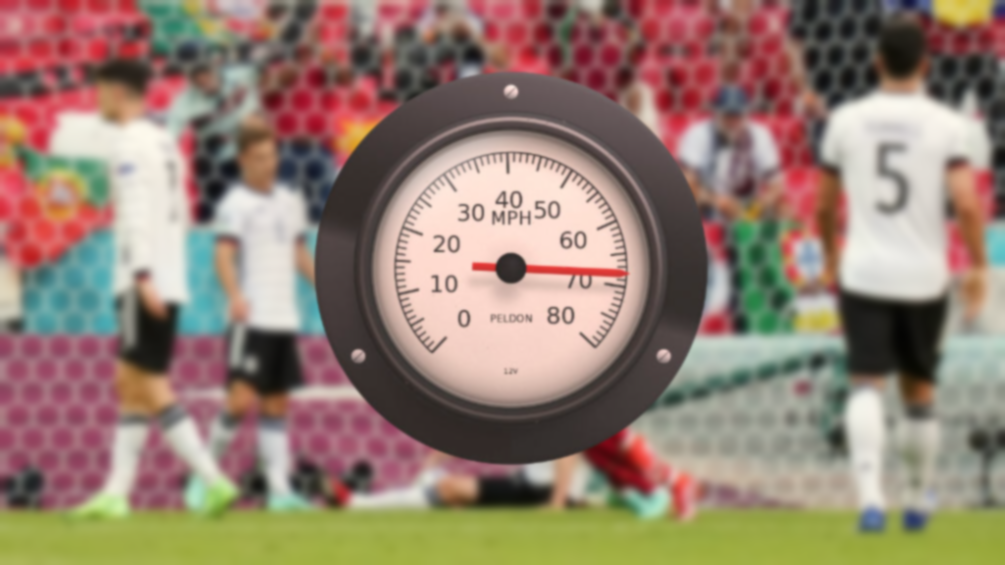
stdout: 68 mph
